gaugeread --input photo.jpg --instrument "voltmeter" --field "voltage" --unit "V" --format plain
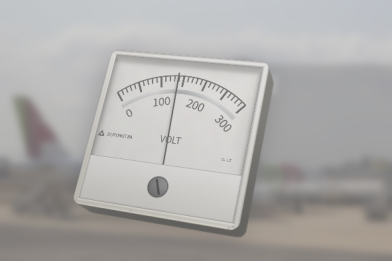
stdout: 140 V
